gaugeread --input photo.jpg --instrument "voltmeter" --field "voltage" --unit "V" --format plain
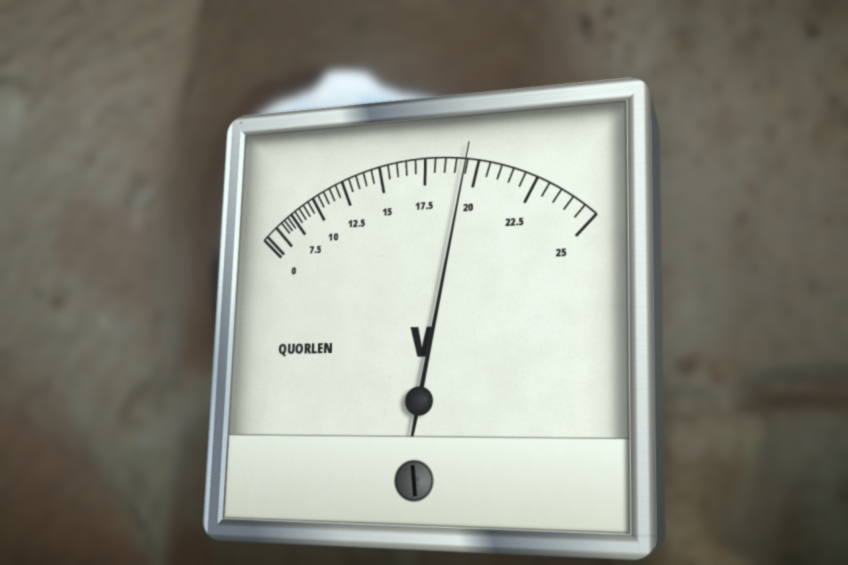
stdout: 19.5 V
